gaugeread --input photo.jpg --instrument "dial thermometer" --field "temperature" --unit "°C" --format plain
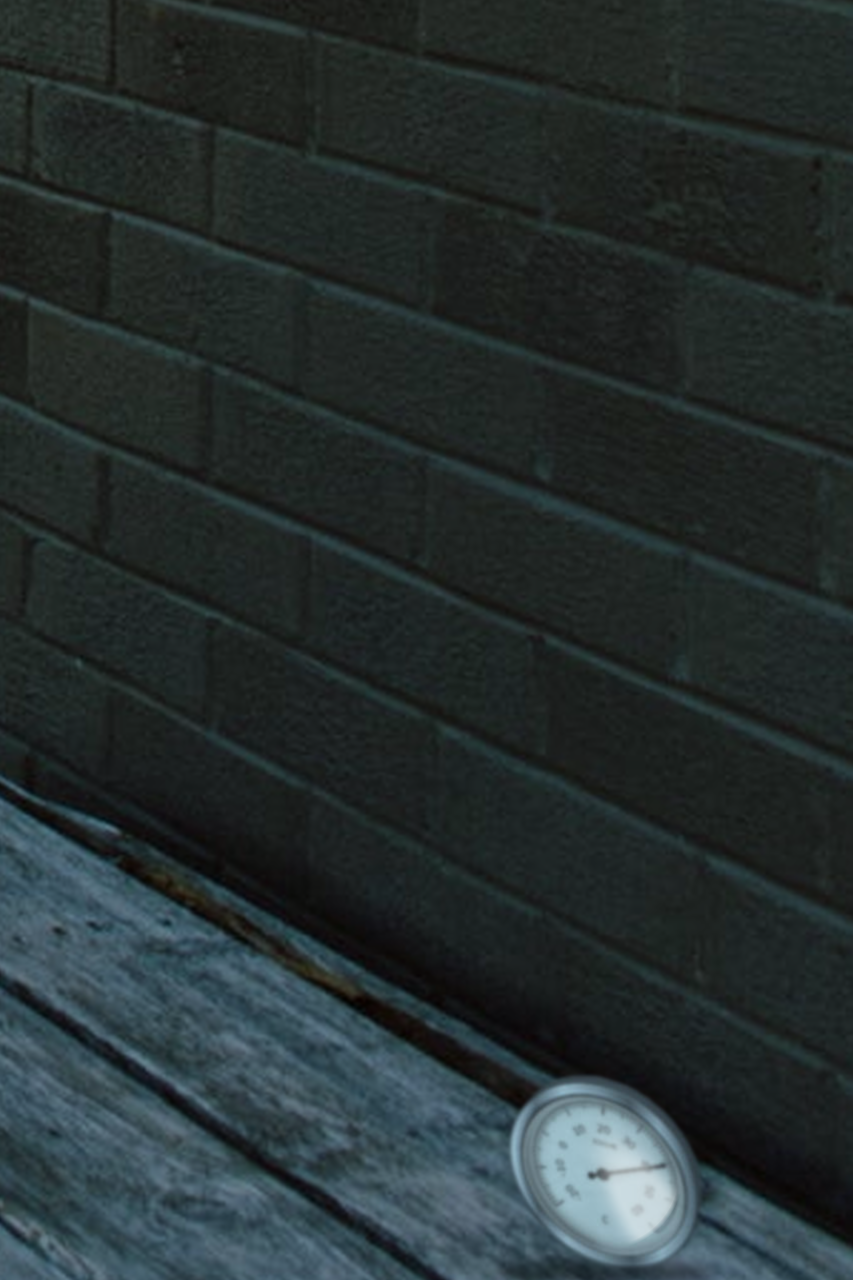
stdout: 40 °C
